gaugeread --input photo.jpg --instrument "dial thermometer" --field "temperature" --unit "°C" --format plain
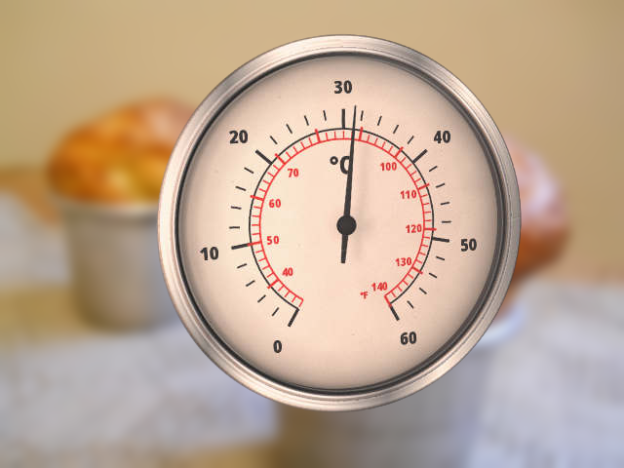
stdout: 31 °C
